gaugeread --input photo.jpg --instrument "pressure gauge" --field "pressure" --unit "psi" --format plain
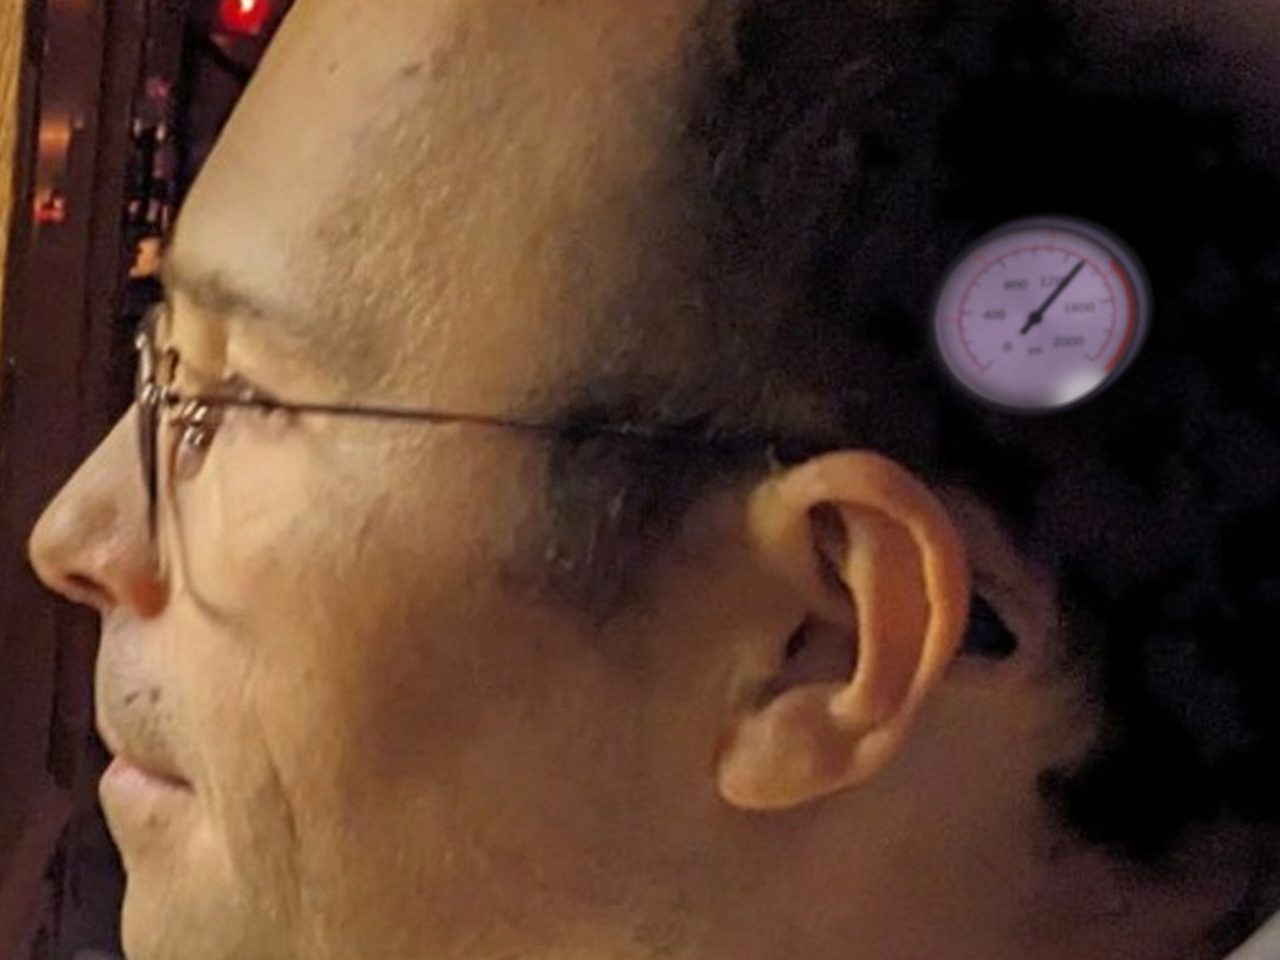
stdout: 1300 psi
